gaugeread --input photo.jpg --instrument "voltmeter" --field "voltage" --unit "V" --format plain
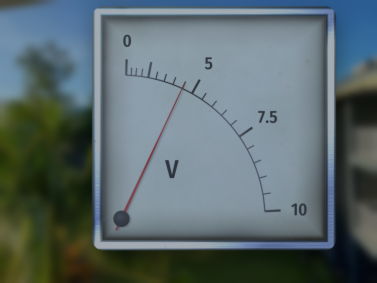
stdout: 4.5 V
